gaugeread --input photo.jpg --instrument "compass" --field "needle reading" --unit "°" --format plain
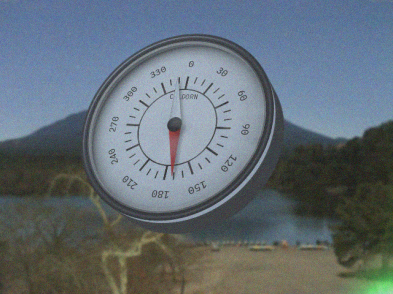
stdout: 170 °
